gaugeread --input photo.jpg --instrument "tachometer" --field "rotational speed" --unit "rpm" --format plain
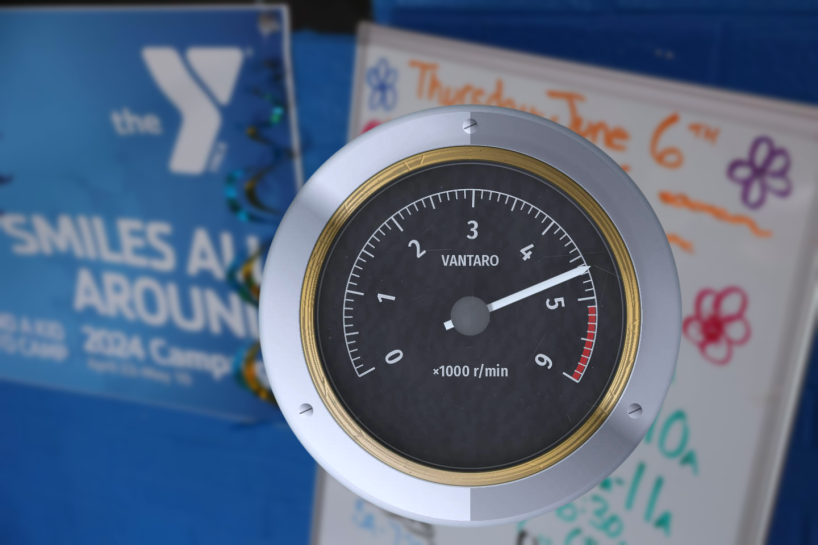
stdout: 4650 rpm
